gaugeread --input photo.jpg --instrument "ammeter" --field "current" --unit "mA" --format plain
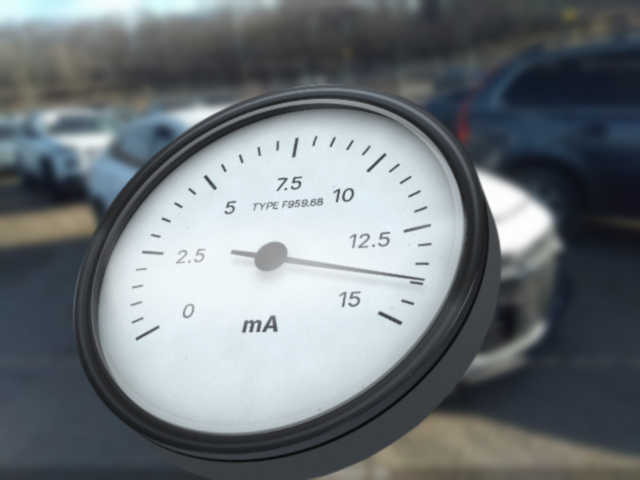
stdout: 14 mA
